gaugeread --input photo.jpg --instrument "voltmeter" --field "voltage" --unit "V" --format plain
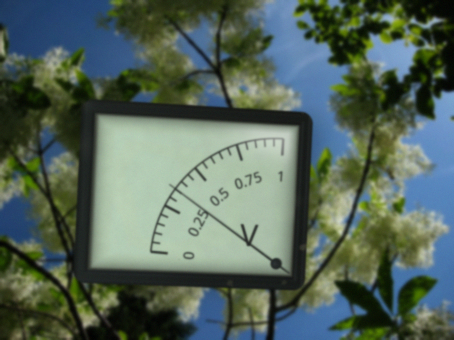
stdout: 0.35 V
